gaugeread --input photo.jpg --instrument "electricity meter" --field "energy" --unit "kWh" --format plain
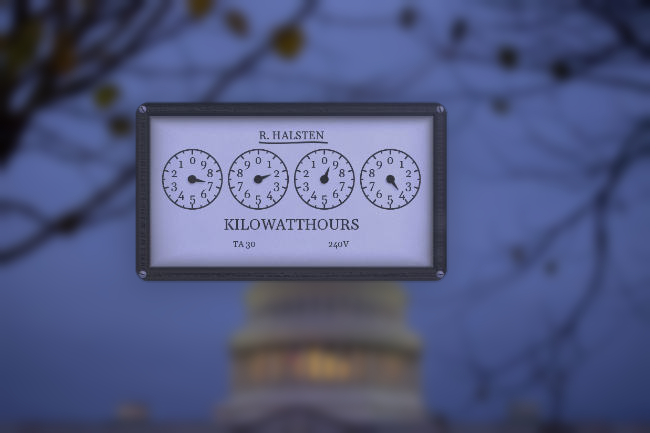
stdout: 7194 kWh
